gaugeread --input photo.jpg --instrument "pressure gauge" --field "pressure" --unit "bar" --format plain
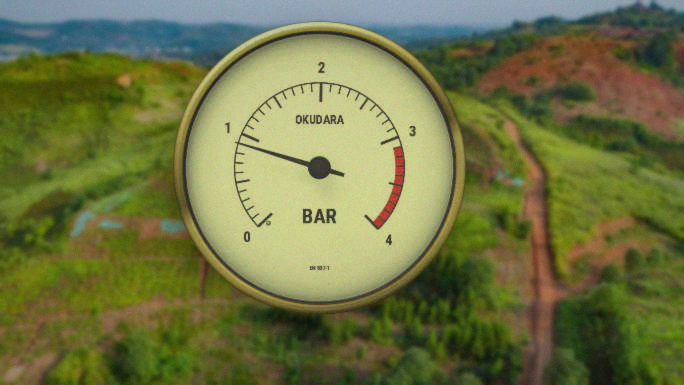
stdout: 0.9 bar
